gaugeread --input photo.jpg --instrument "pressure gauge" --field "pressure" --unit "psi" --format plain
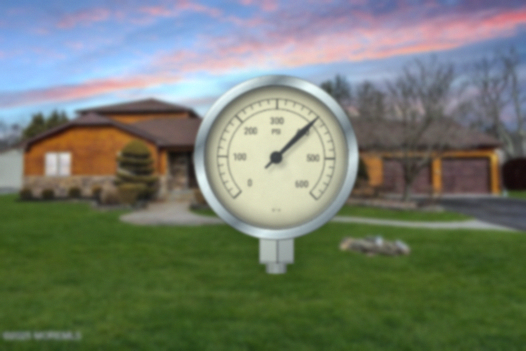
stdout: 400 psi
